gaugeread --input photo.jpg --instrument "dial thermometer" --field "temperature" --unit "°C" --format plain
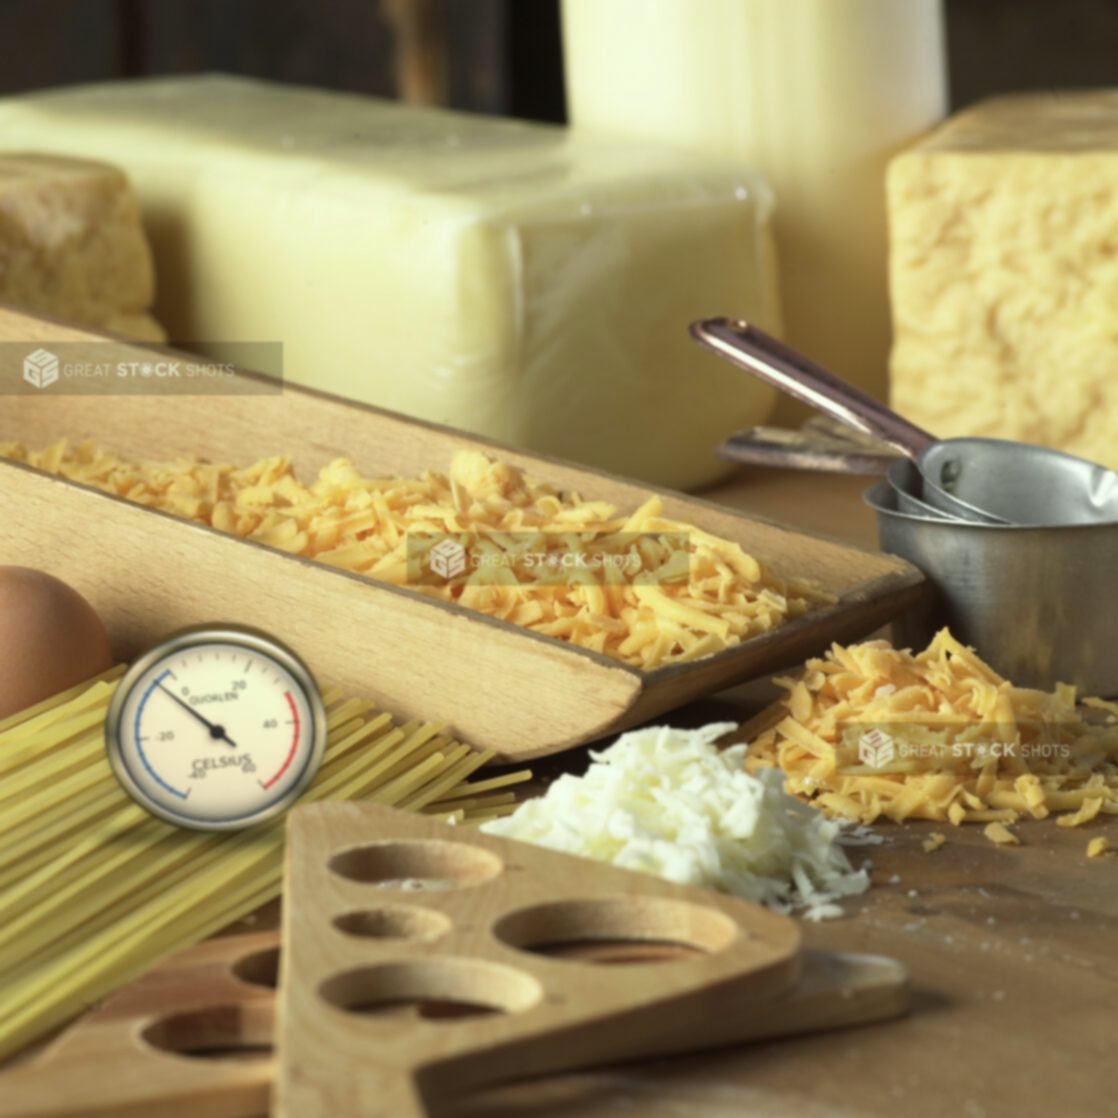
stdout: -4 °C
